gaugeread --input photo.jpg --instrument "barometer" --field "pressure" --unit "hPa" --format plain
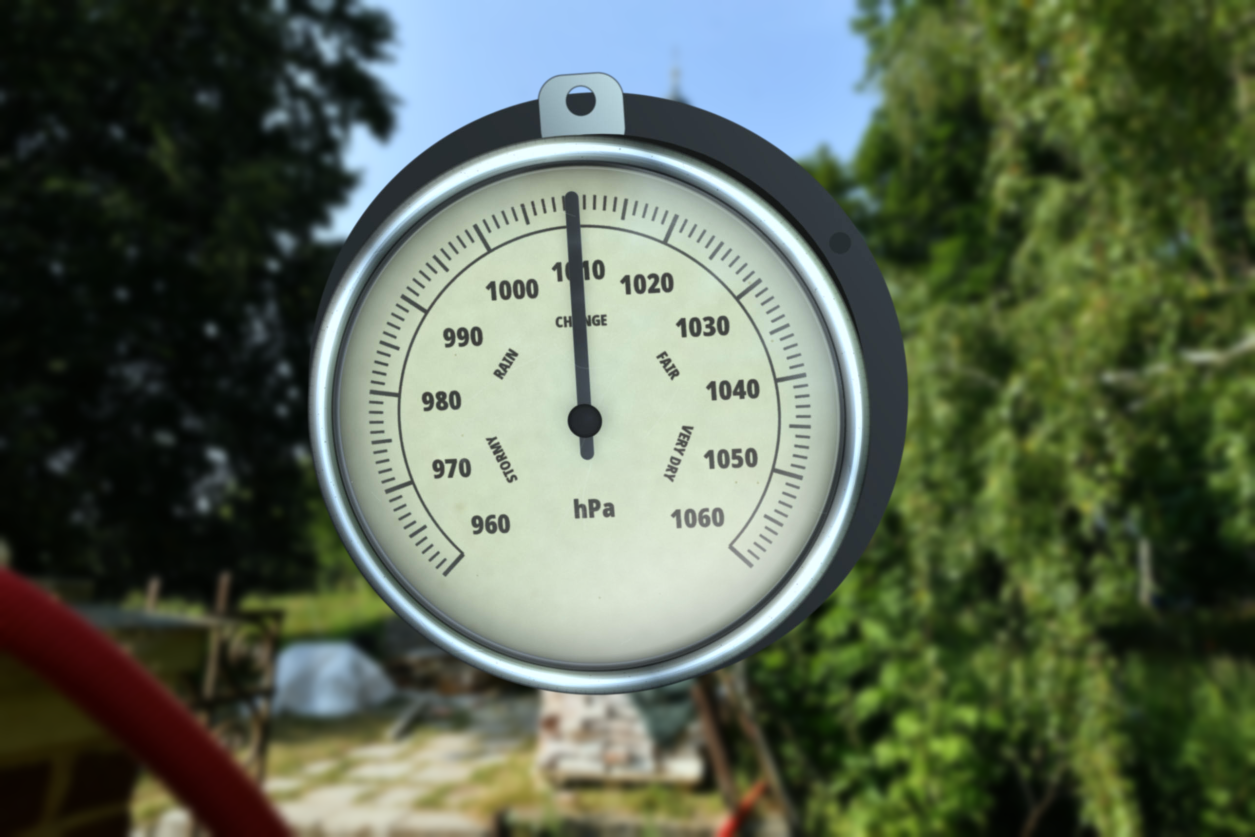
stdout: 1010 hPa
